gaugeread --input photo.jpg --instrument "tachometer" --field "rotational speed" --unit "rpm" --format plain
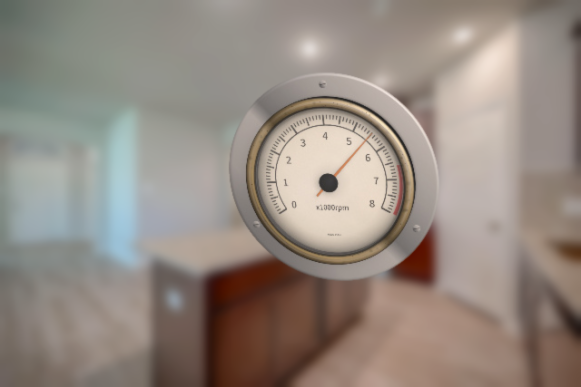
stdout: 5500 rpm
